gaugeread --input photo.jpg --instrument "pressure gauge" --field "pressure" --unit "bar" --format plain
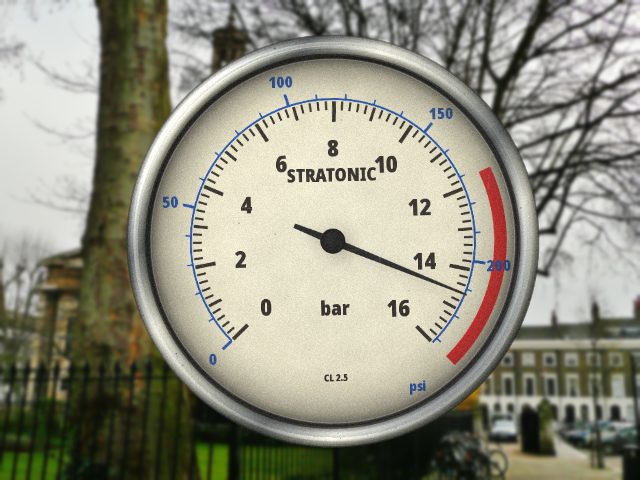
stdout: 14.6 bar
